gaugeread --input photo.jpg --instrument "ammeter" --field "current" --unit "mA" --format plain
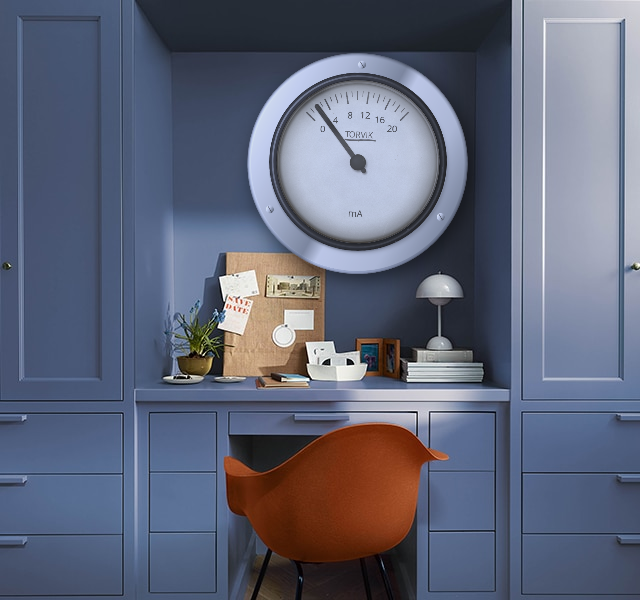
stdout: 2 mA
